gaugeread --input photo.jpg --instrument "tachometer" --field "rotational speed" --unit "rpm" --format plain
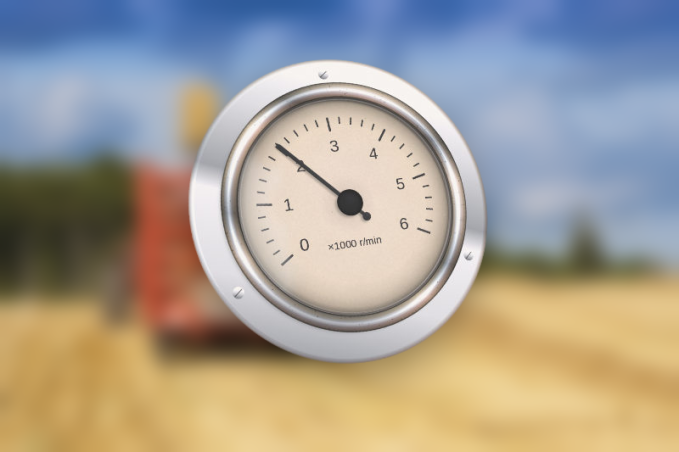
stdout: 2000 rpm
